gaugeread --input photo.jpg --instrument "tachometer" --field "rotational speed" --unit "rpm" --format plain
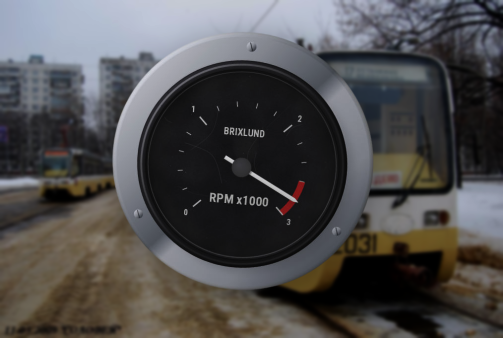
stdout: 2800 rpm
